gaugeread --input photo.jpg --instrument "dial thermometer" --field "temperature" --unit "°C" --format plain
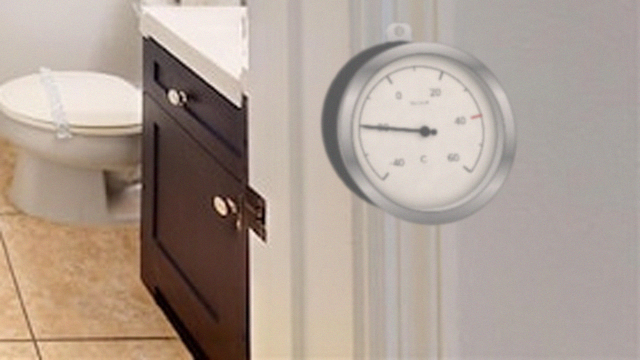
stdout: -20 °C
